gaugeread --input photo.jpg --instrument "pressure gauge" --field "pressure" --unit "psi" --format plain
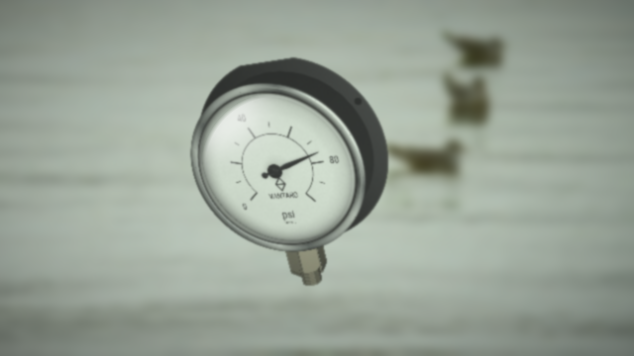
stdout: 75 psi
